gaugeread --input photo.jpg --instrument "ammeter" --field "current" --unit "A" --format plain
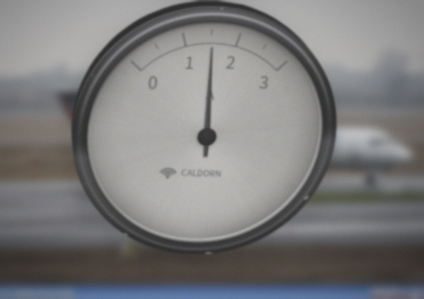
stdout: 1.5 A
